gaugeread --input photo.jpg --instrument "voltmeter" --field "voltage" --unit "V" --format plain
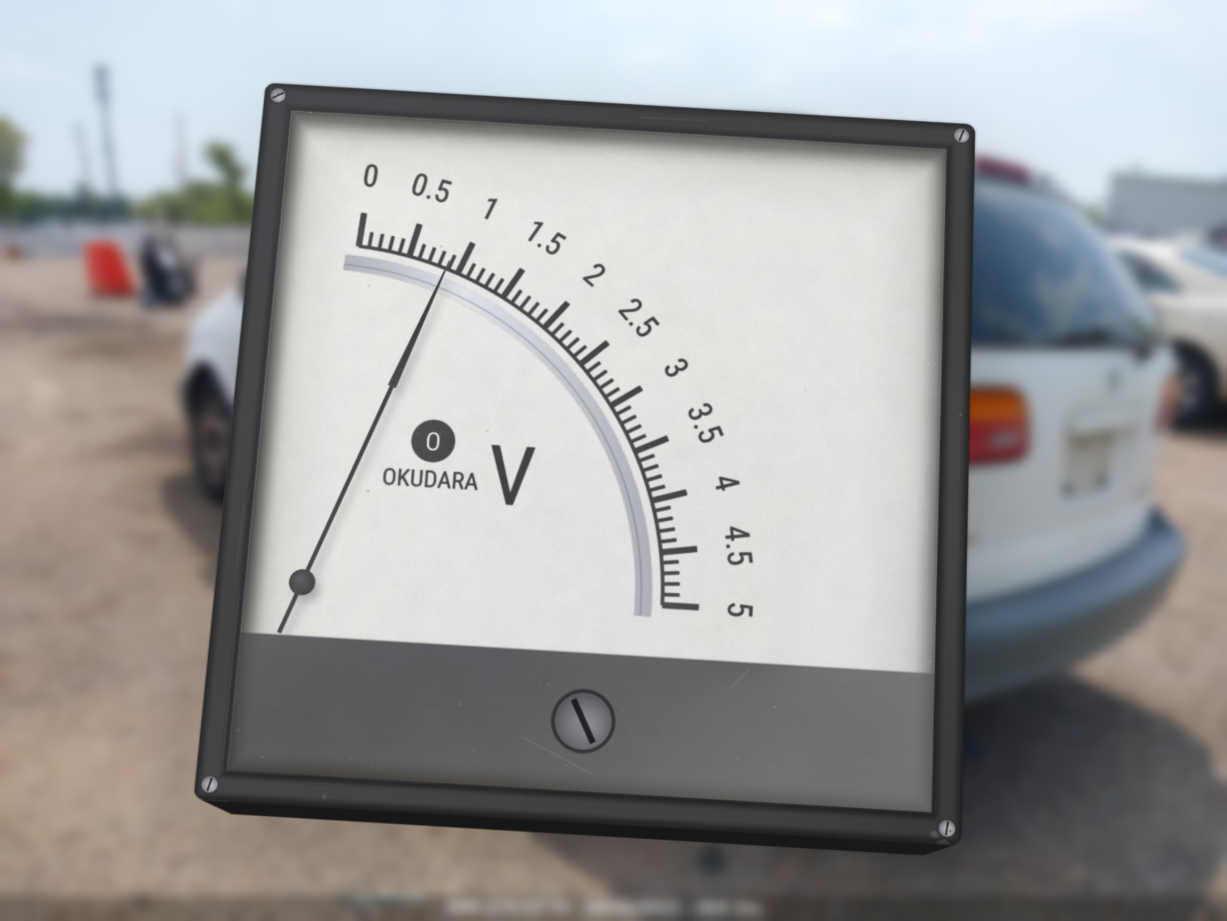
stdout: 0.9 V
